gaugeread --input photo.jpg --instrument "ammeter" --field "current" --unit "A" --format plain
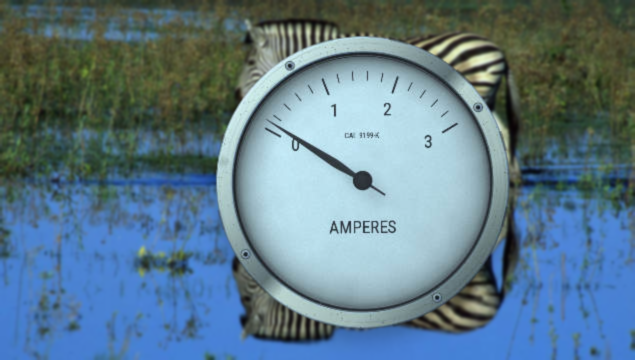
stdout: 0.1 A
